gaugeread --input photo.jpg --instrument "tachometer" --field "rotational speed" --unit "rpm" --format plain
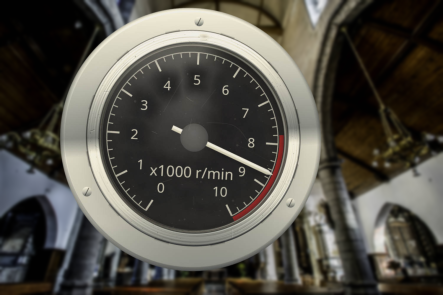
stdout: 8700 rpm
